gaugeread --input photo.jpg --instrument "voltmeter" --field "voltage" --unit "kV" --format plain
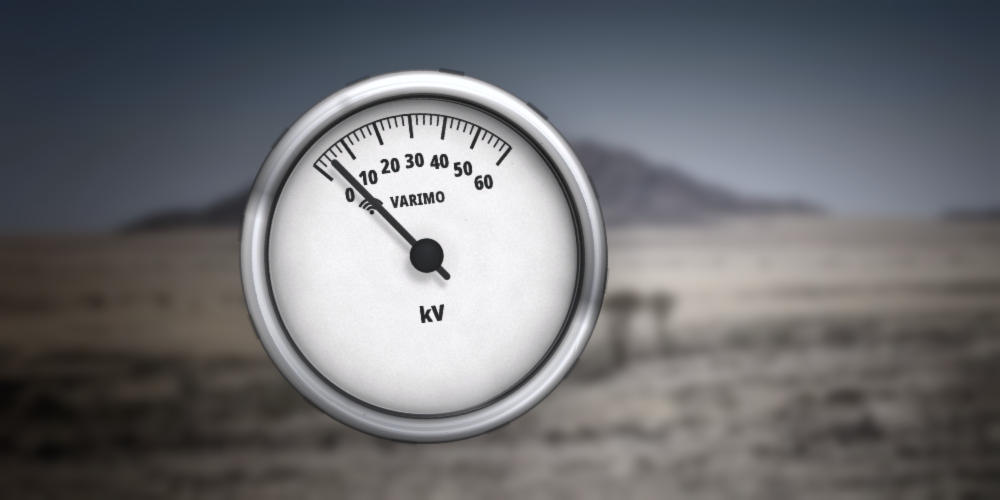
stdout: 4 kV
